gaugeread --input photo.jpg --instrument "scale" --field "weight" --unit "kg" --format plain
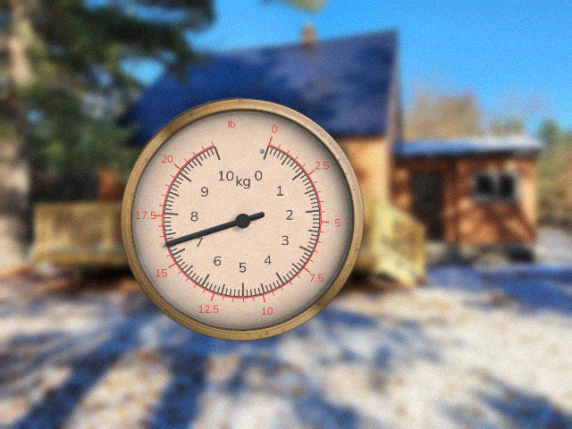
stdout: 7.3 kg
